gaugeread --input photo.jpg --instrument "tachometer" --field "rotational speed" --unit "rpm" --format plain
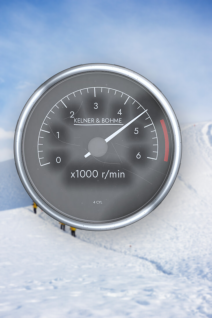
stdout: 4600 rpm
